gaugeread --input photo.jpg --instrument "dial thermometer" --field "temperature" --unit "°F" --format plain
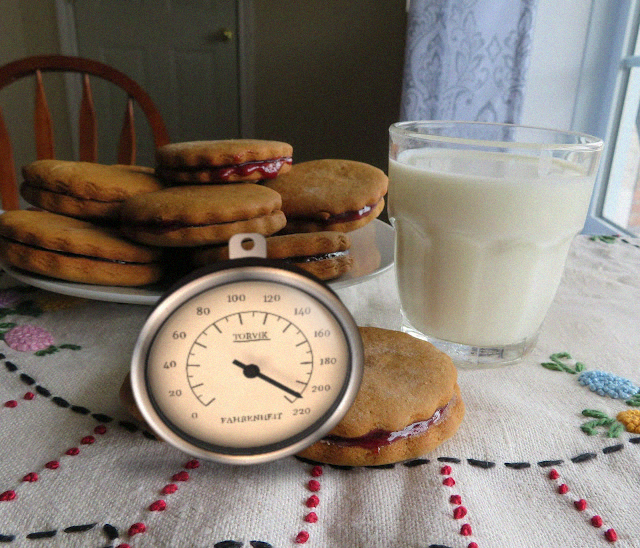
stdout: 210 °F
